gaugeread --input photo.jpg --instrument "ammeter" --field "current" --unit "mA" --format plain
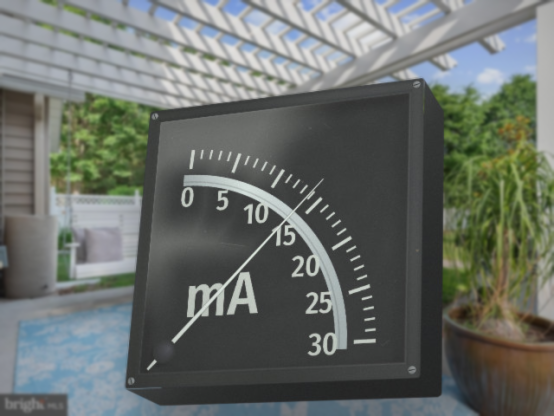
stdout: 14 mA
